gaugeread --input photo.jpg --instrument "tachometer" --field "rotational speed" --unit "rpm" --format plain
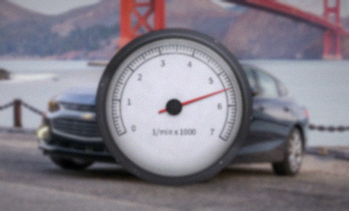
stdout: 5500 rpm
